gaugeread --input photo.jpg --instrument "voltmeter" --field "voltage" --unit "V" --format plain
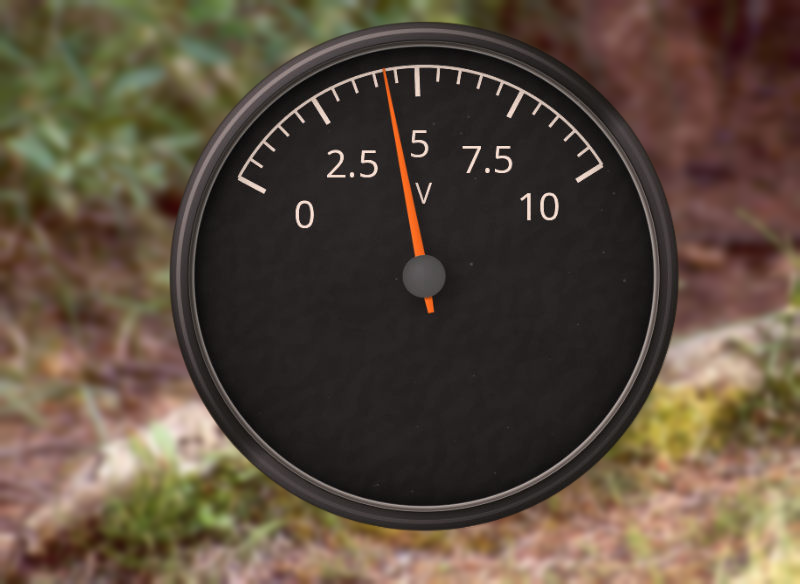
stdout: 4.25 V
